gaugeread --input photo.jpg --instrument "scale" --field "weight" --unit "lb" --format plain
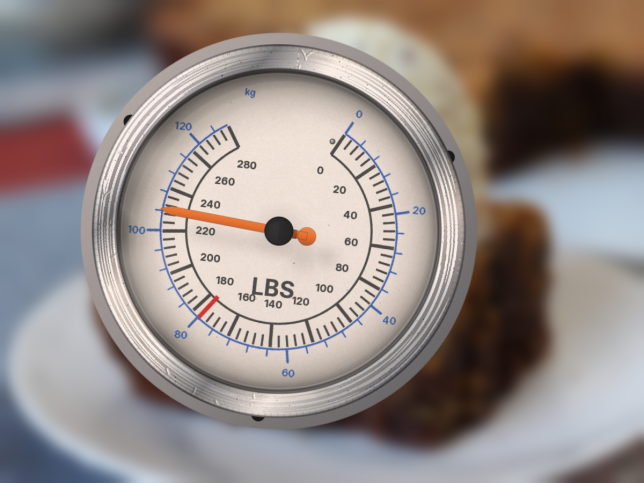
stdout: 230 lb
